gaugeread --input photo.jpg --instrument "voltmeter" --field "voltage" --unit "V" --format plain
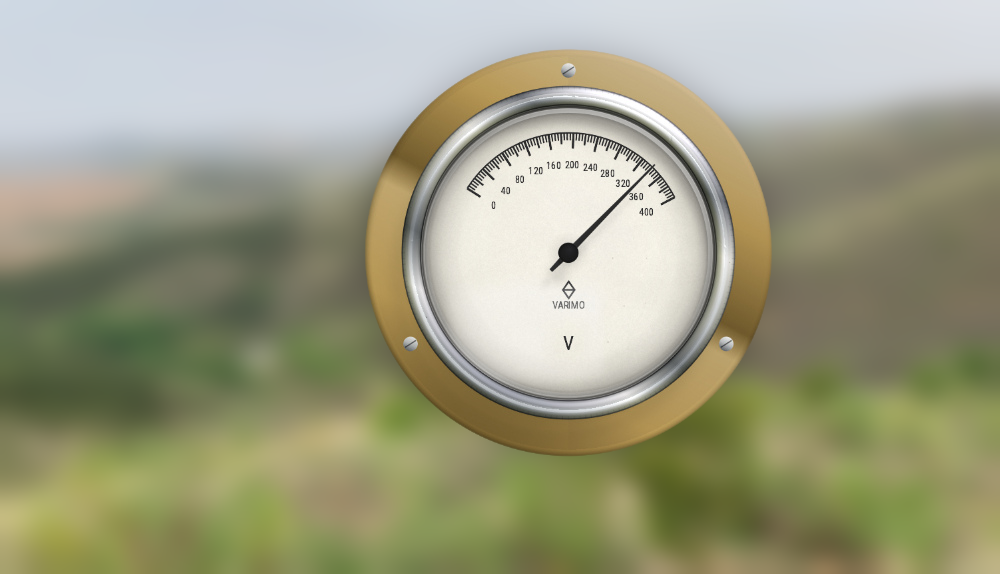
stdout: 340 V
